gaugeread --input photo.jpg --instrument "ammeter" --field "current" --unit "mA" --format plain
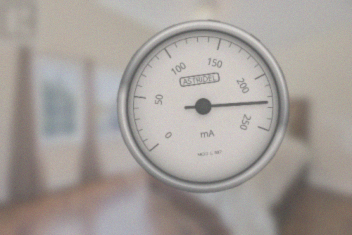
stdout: 225 mA
